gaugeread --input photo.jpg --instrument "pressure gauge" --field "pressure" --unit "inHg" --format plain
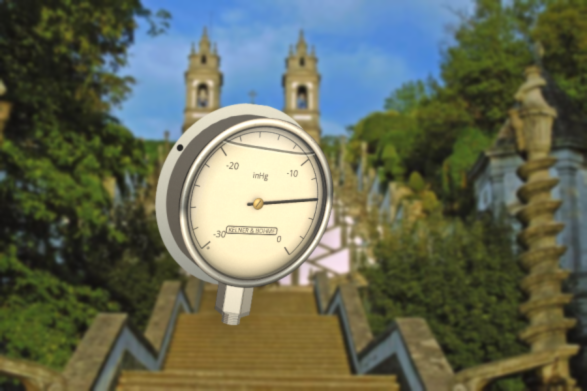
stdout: -6 inHg
